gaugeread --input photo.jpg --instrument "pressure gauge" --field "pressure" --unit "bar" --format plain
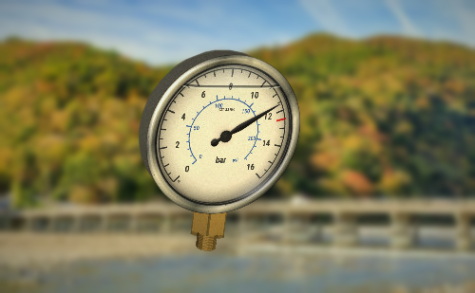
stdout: 11.5 bar
